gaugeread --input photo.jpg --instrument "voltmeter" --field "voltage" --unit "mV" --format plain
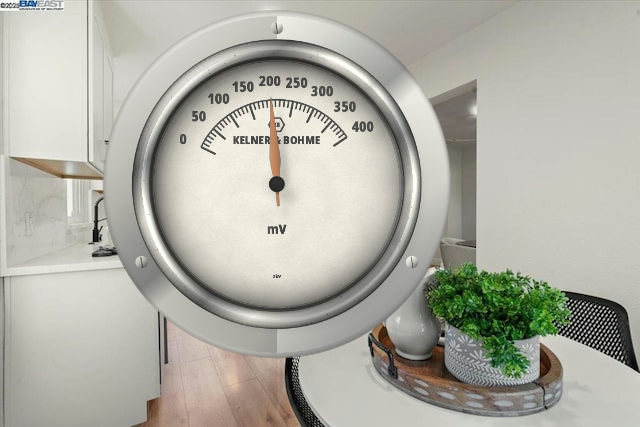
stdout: 200 mV
